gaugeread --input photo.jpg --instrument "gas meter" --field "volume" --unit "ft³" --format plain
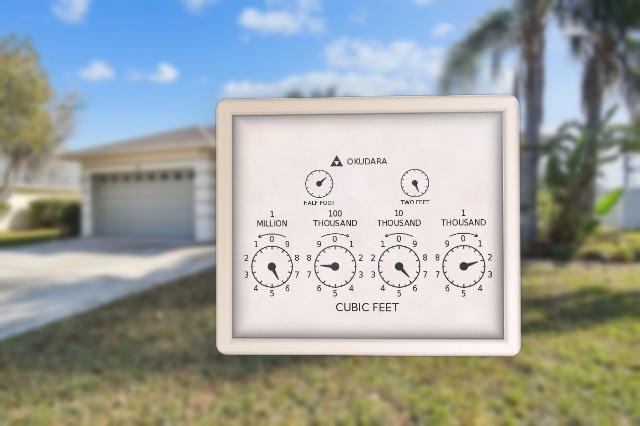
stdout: 576200 ft³
